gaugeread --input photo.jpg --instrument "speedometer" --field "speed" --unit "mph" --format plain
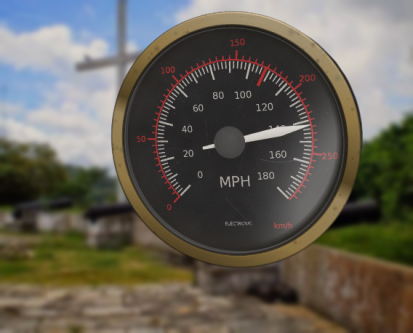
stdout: 142 mph
